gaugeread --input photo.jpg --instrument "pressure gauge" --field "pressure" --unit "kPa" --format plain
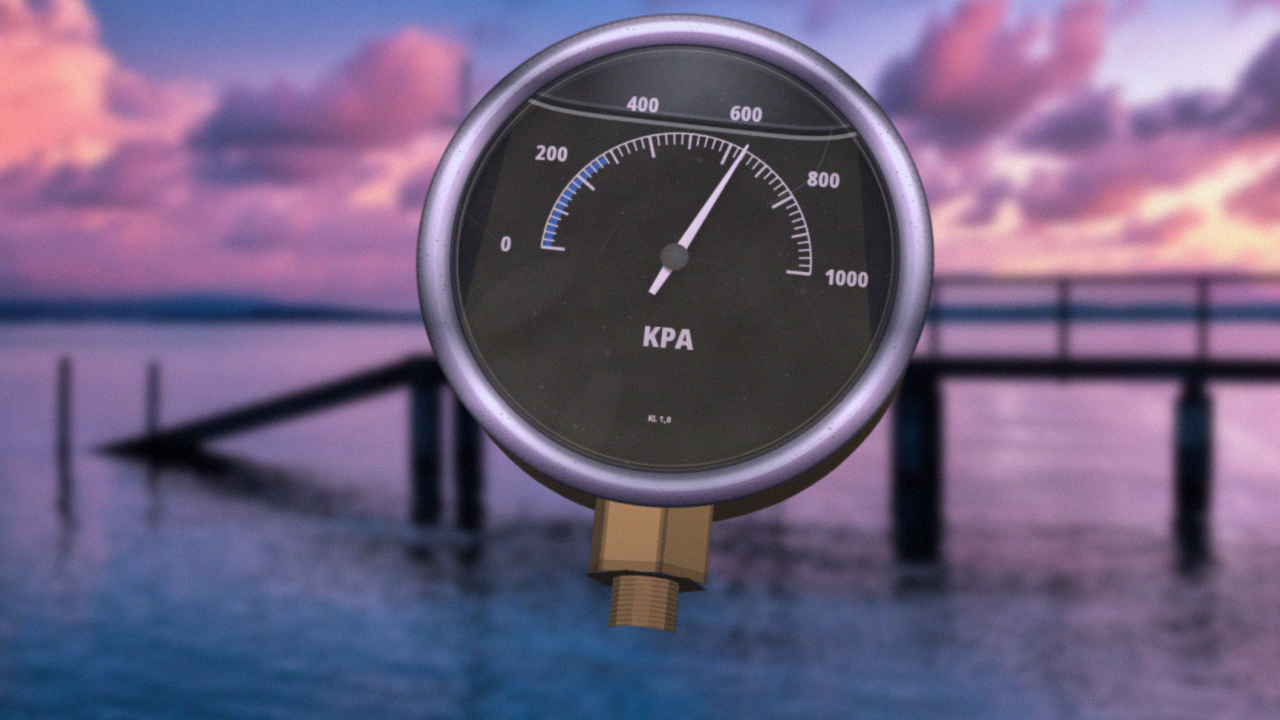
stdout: 640 kPa
